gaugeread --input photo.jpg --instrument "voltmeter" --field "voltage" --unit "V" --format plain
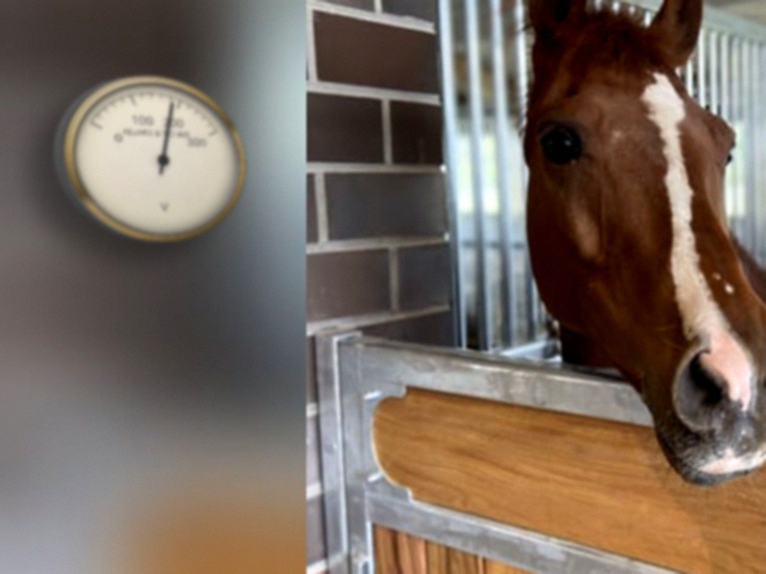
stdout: 180 V
